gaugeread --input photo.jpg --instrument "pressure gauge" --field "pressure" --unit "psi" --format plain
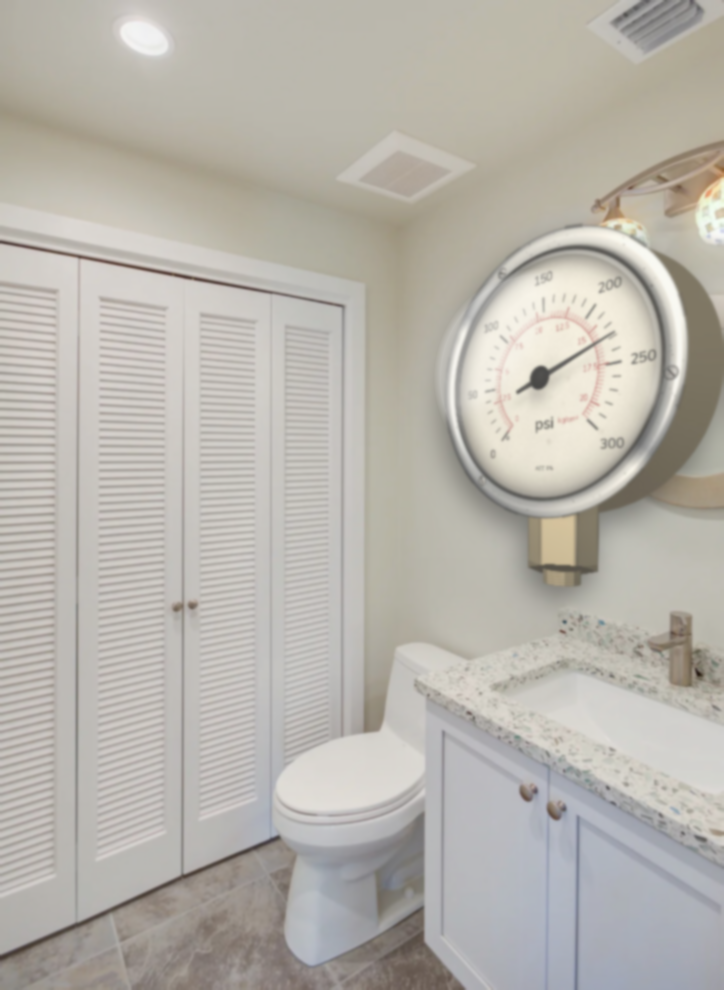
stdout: 230 psi
